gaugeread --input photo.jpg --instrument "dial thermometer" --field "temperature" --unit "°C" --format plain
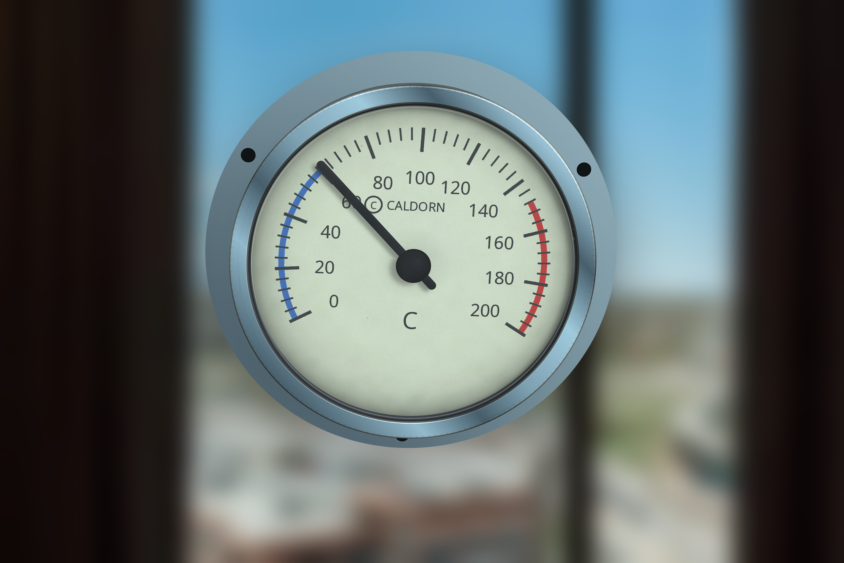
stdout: 62 °C
